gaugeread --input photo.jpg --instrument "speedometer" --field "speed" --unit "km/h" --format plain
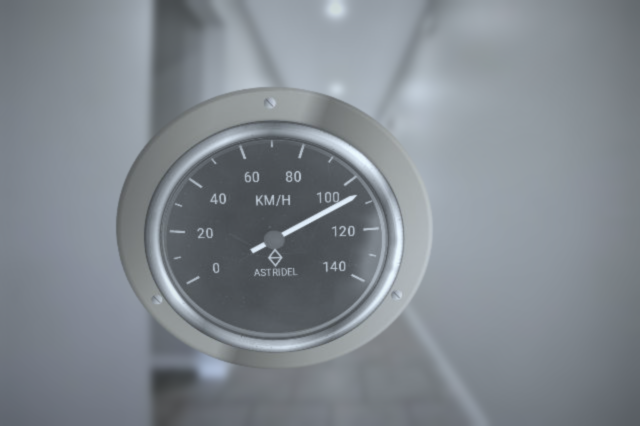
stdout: 105 km/h
